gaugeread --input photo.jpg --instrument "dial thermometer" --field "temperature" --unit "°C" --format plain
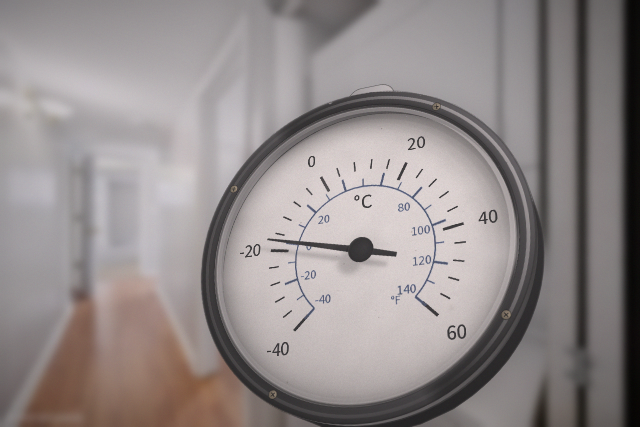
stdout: -18 °C
